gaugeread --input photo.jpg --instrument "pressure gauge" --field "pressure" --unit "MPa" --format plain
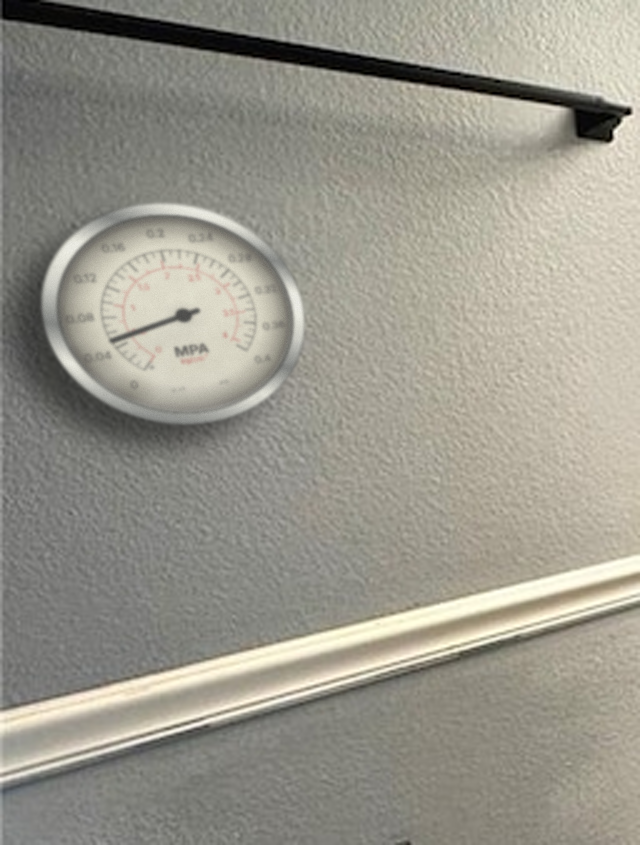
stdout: 0.05 MPa
